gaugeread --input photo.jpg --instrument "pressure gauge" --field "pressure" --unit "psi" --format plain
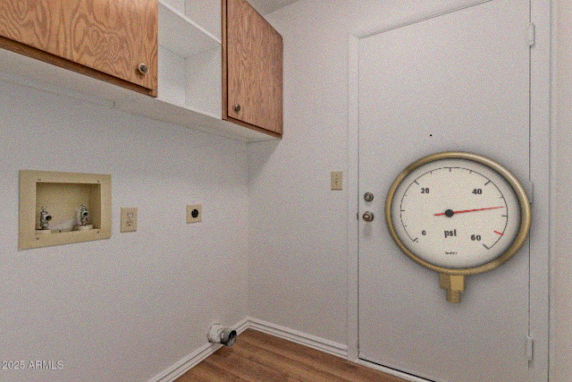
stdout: 47.5 psi
